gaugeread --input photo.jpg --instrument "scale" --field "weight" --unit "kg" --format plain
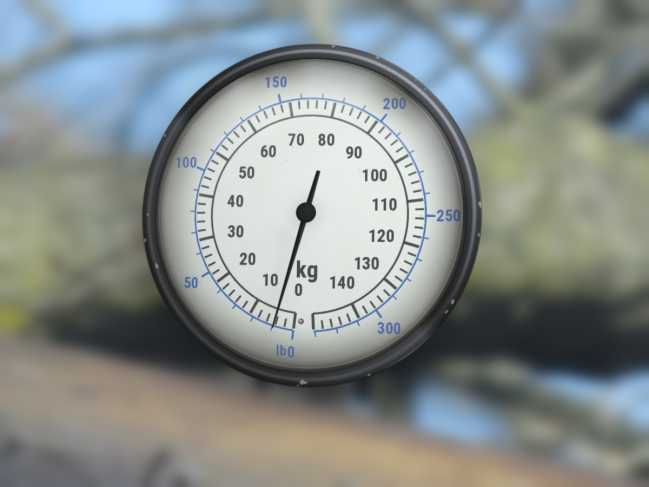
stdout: 4 kg
